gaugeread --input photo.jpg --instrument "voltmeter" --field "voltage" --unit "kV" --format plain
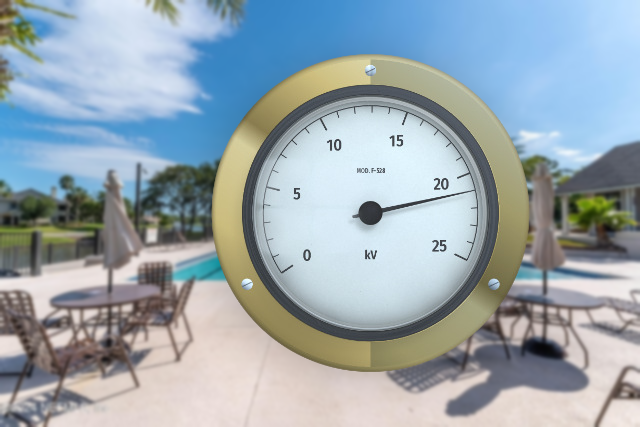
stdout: 21 kV
